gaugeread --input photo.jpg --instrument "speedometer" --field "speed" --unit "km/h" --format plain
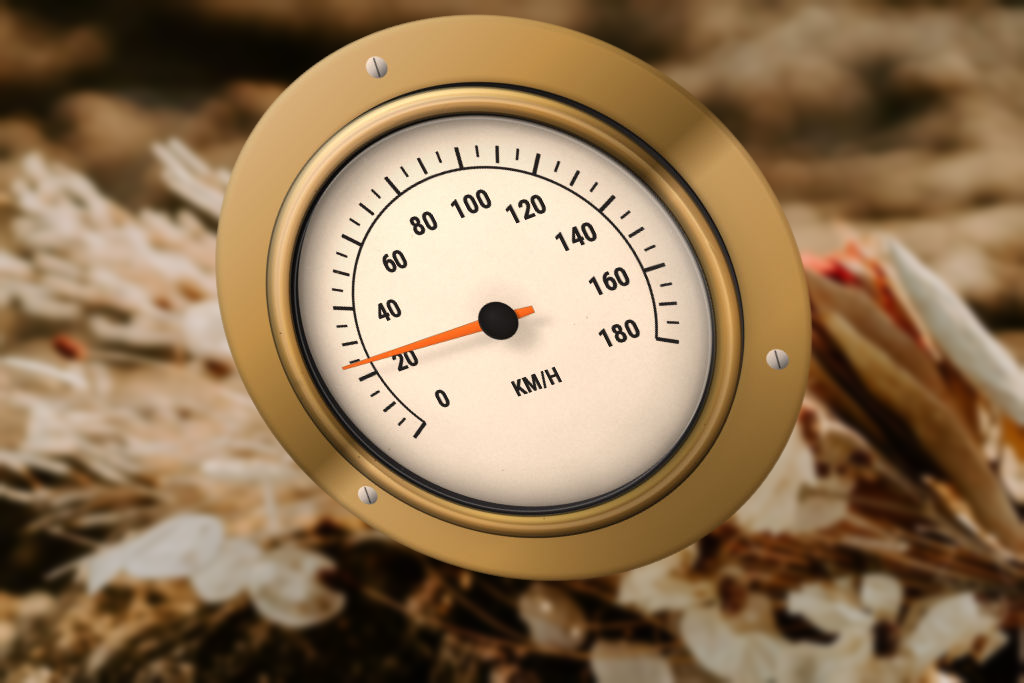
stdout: 25 km/h
